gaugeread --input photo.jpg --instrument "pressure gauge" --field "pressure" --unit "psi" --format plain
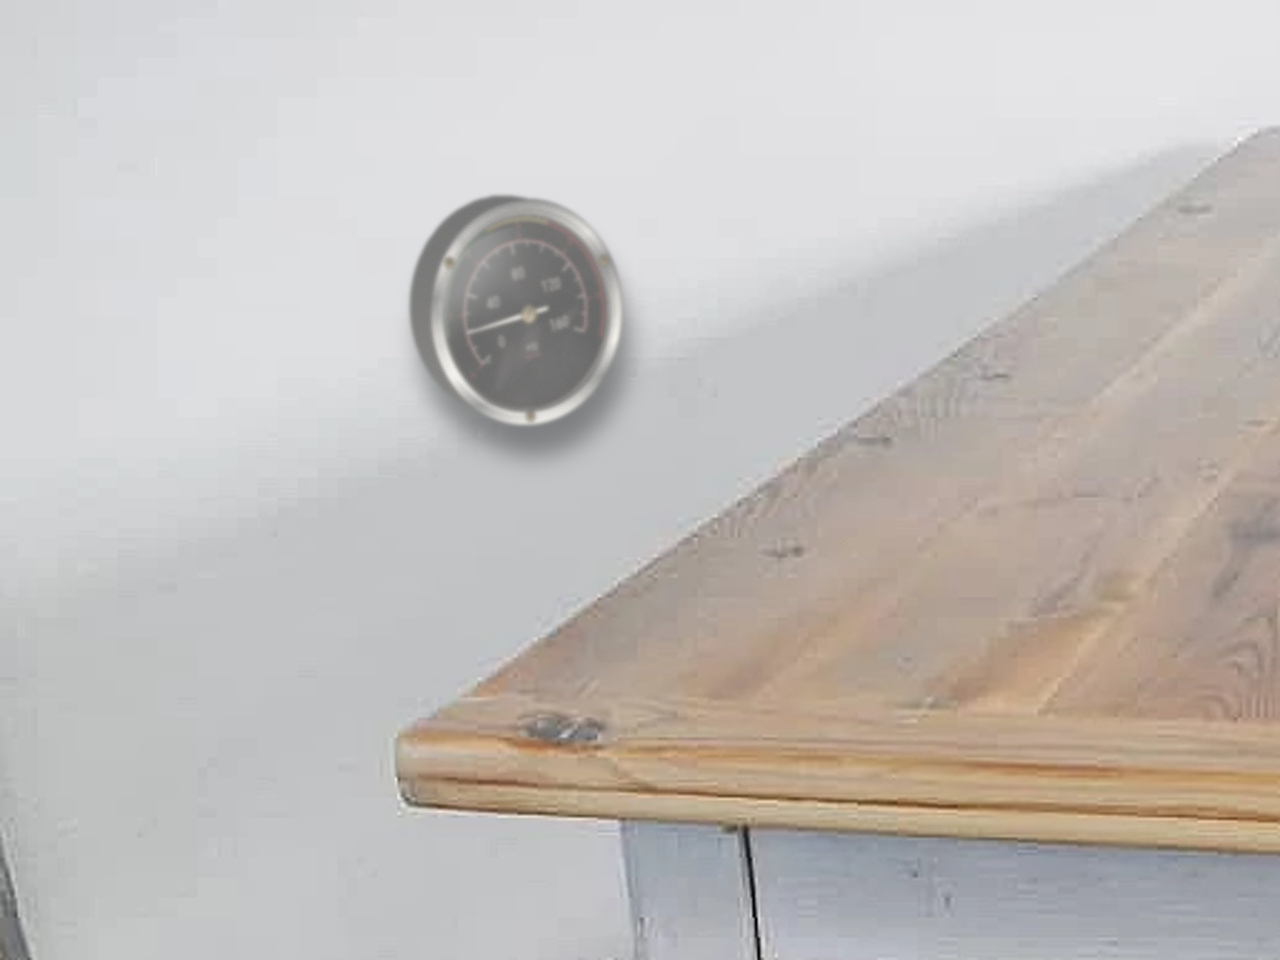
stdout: 20 psi
